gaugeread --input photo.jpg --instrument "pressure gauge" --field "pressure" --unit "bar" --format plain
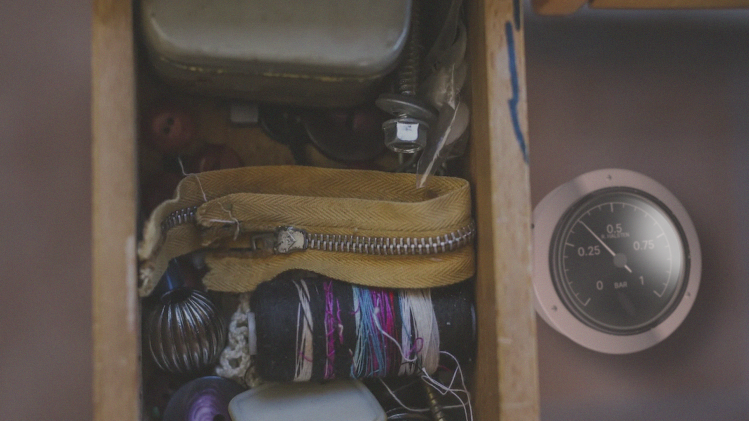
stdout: 0.35 bar
